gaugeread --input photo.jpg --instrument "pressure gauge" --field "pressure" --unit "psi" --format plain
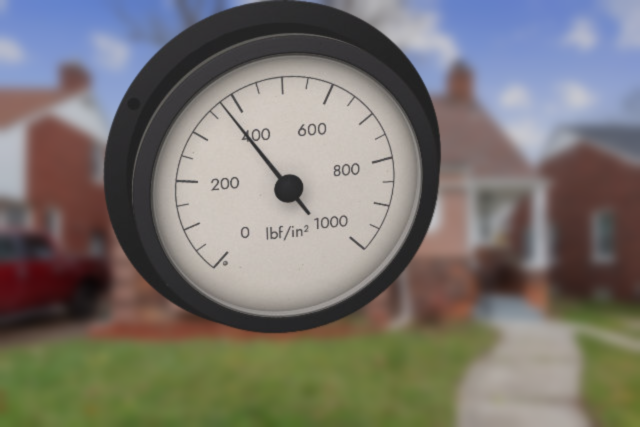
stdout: 375 psi
